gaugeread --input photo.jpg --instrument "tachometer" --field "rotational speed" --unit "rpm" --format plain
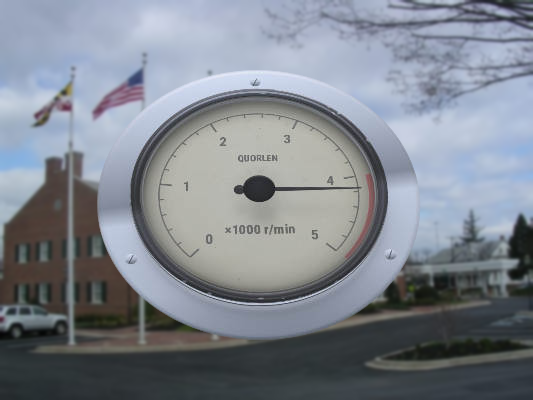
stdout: 4200 rpm
